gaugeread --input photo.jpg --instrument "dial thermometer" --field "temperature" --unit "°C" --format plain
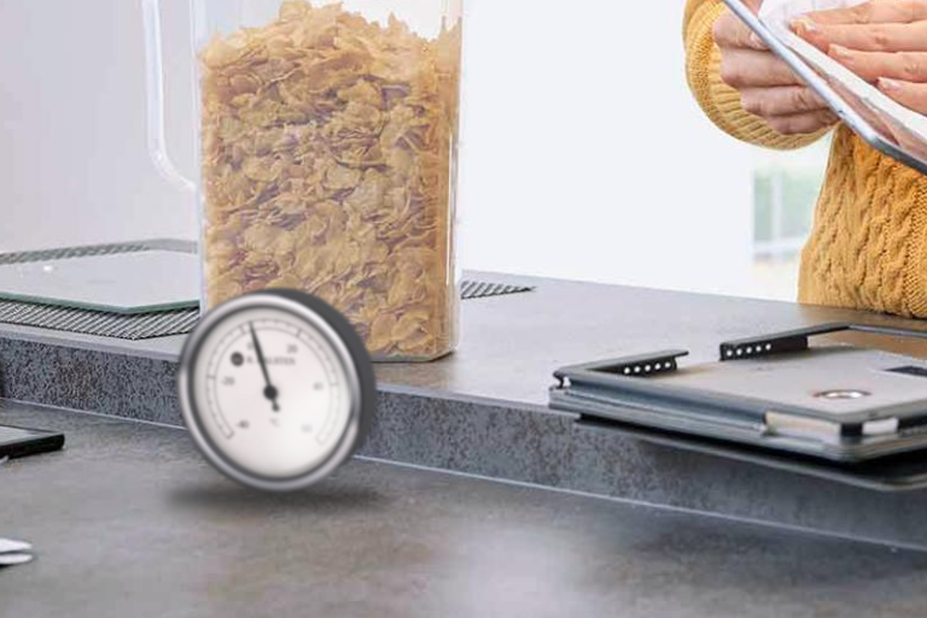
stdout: 4 °C
